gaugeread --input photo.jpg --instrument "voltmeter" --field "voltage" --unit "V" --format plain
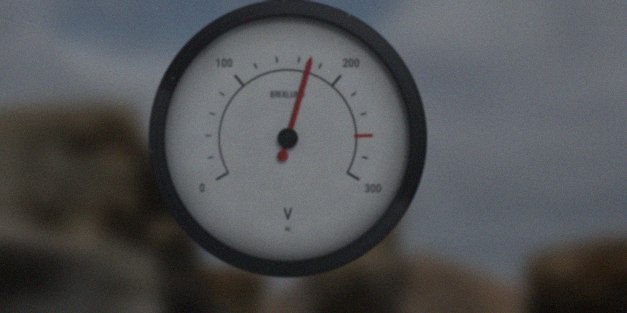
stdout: 170 V
